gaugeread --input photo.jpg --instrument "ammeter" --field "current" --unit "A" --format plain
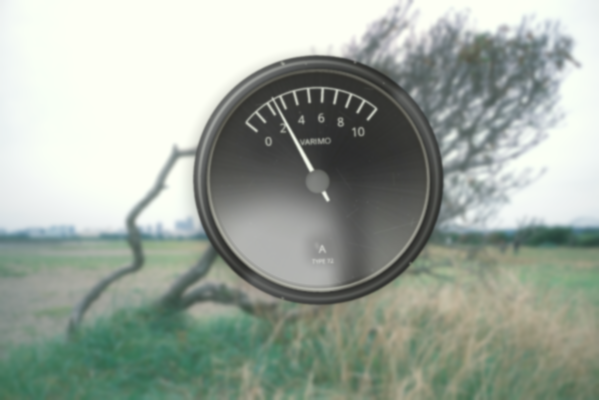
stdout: 2.5 A
